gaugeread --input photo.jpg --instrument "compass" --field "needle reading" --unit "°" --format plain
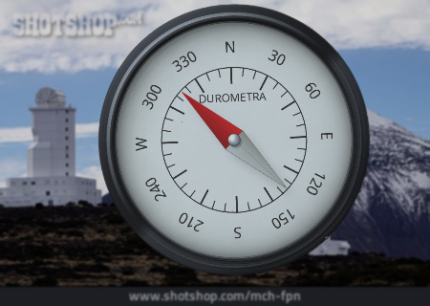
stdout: 315 °
